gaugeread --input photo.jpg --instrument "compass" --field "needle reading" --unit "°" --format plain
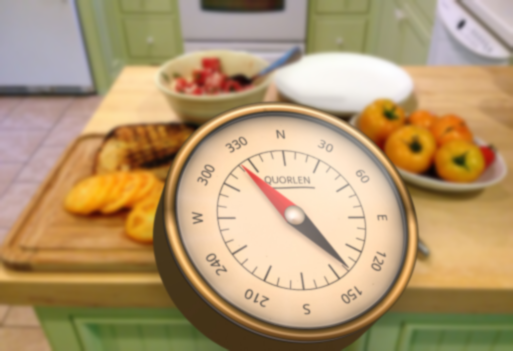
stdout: 320 °
